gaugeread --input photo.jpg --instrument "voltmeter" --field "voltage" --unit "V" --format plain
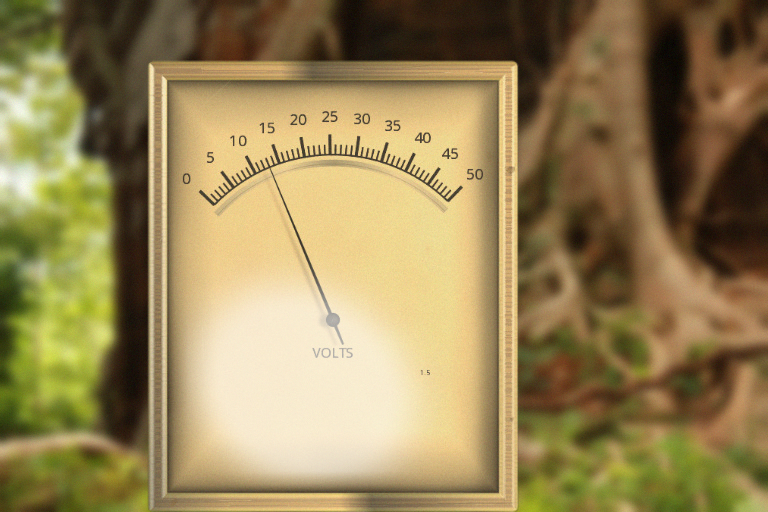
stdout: 13 V
